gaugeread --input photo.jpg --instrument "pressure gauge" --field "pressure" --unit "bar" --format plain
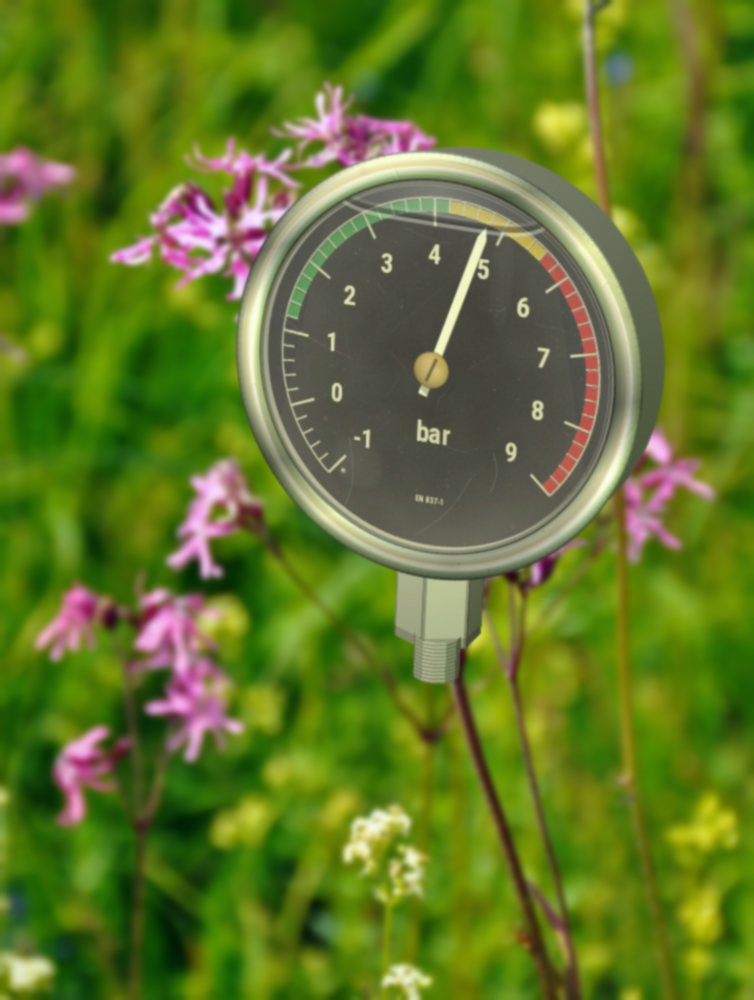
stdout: 4.8 bar
